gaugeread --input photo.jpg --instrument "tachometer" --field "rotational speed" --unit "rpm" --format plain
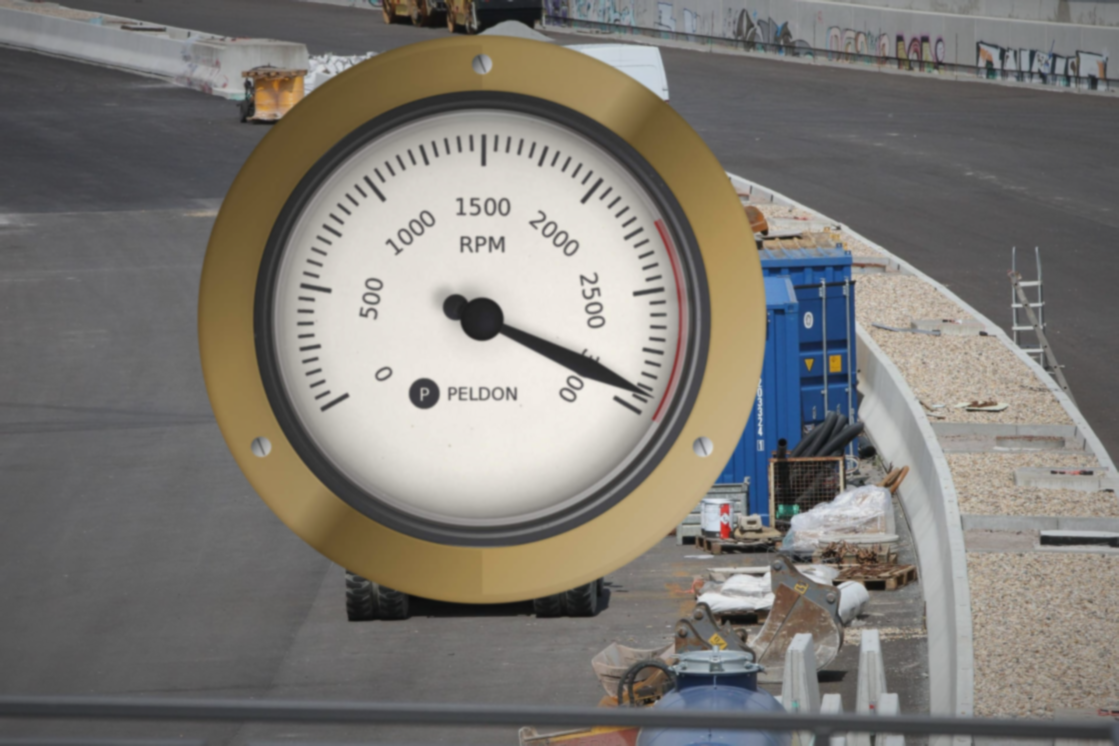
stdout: 2925 rpm
